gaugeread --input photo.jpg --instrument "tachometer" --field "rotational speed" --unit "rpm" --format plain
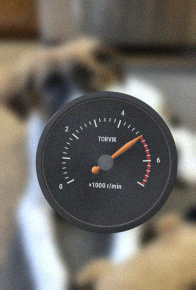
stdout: 5000 rpm
